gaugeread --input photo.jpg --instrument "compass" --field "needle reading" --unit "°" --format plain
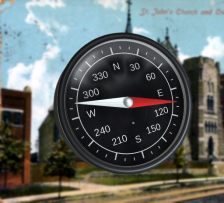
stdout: 105 °
